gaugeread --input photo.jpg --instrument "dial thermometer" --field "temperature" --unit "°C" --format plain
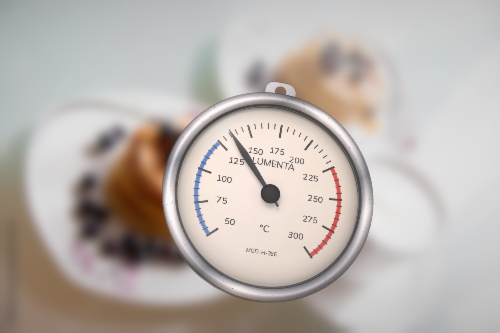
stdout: 135 °C
